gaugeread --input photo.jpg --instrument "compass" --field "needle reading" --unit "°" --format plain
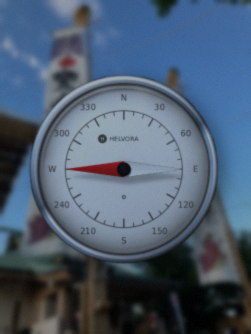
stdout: 270 °
